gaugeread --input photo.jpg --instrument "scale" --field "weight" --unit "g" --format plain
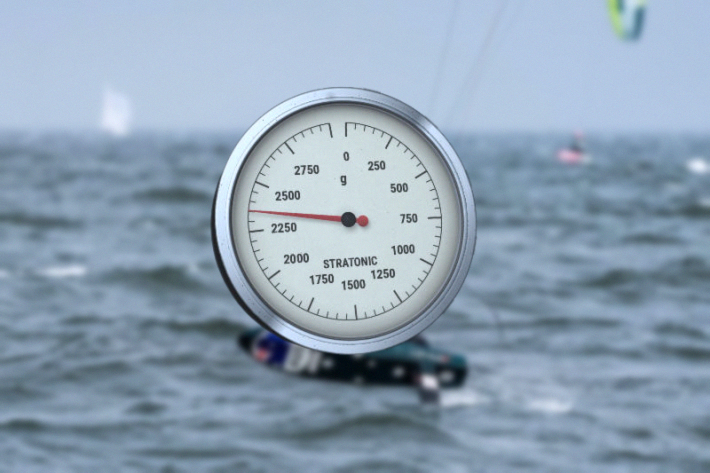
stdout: 2350 g
